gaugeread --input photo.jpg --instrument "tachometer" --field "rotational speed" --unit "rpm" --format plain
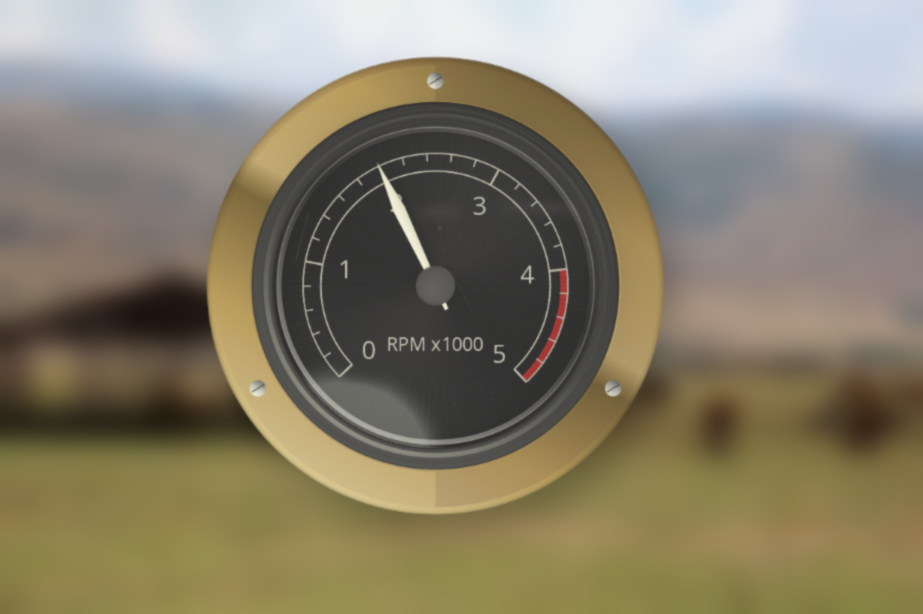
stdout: 2000 rpm
